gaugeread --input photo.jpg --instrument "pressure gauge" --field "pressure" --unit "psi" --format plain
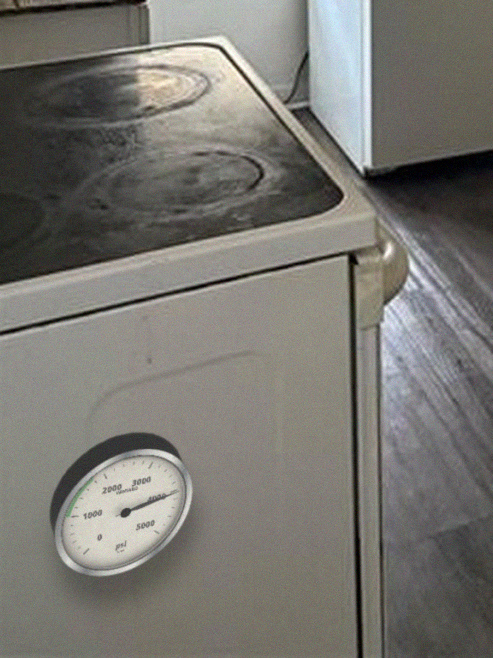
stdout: 4000 psi
